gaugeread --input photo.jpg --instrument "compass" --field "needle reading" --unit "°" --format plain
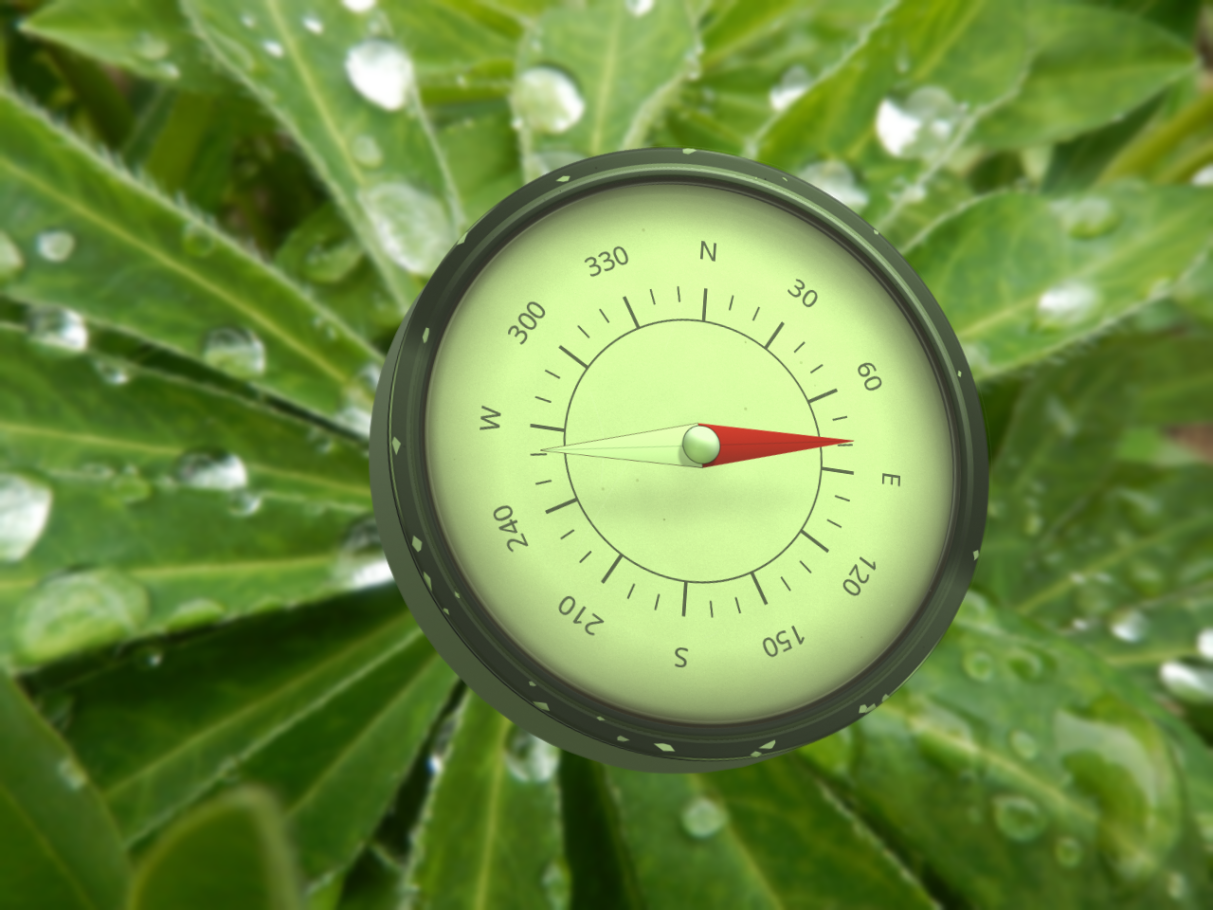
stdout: 80 °
